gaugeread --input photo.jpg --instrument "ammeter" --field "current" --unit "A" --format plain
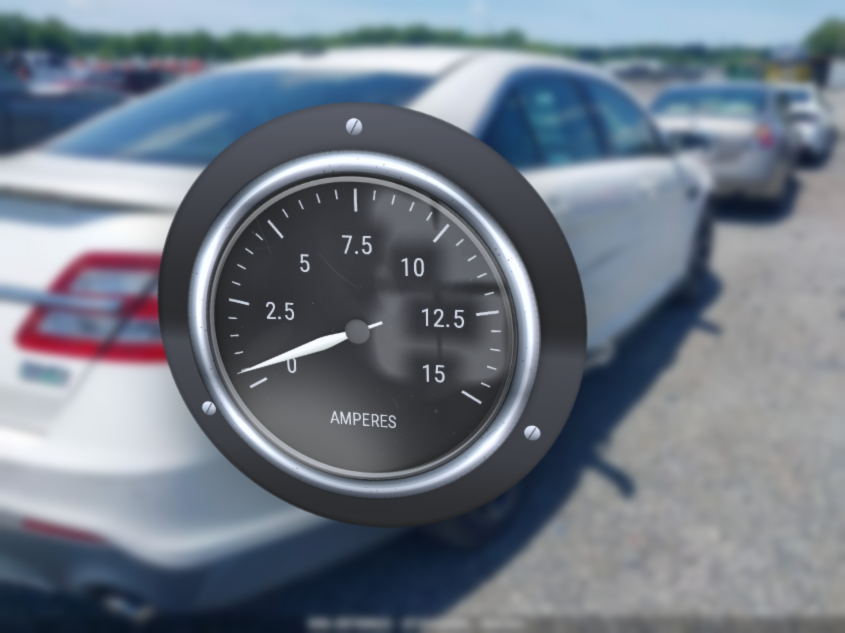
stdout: 0.5 A
